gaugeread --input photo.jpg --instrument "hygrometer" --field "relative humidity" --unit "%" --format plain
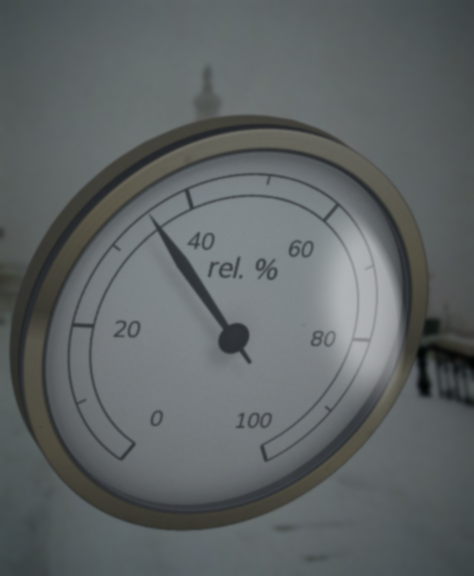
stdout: 35 %
